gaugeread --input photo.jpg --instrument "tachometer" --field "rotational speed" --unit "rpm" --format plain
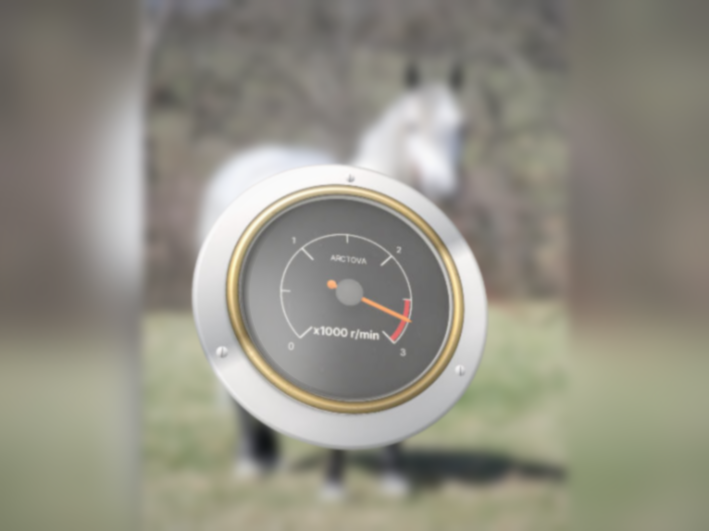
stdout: 2750 rpm
